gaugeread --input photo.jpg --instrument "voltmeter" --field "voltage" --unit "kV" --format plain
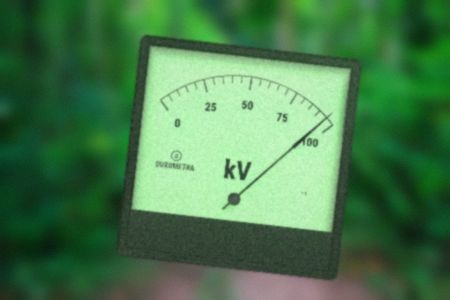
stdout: 95 kV
